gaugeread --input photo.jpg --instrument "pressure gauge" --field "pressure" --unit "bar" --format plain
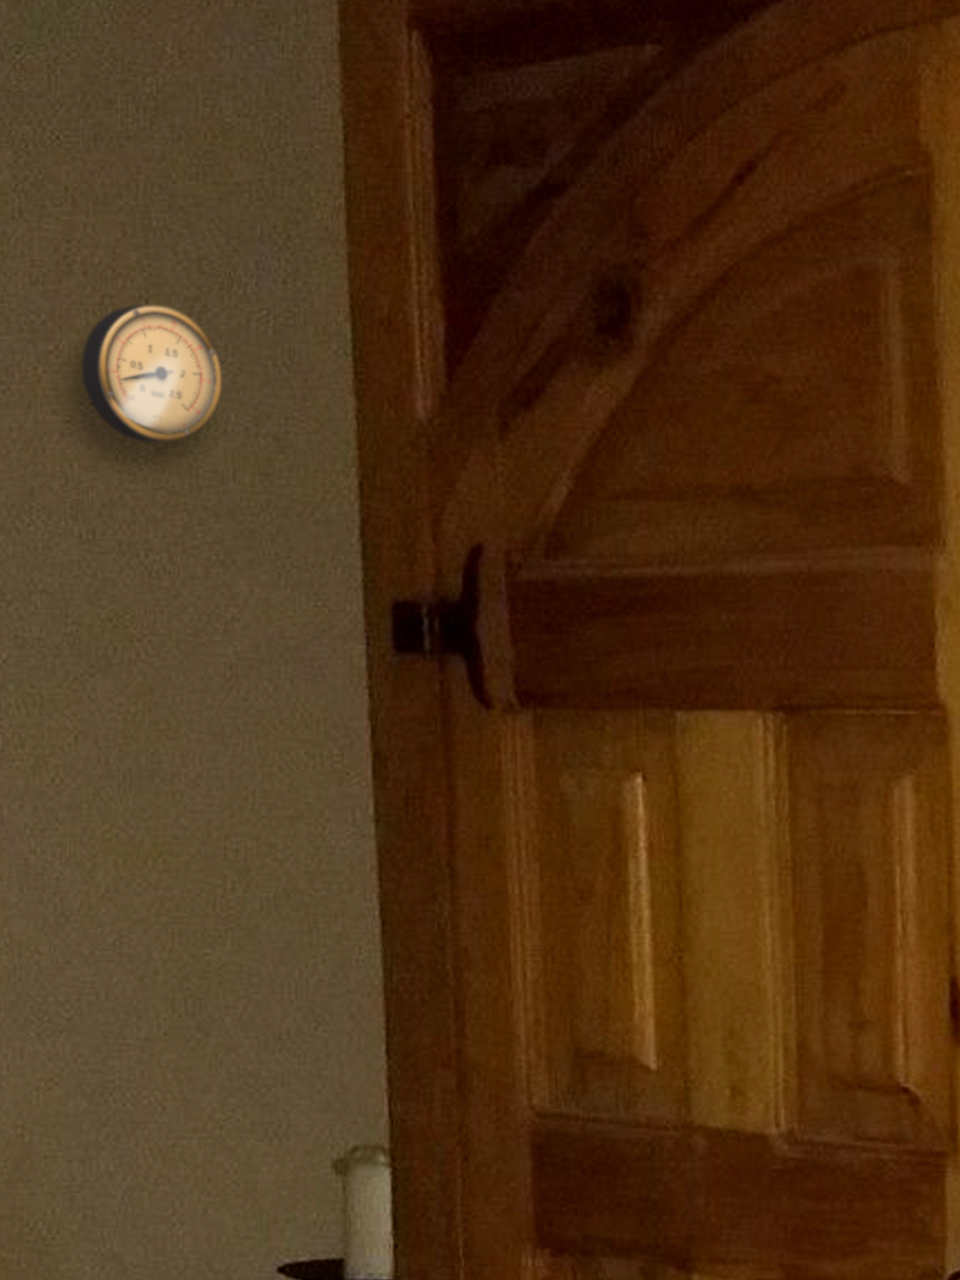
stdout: 0.25 bar
